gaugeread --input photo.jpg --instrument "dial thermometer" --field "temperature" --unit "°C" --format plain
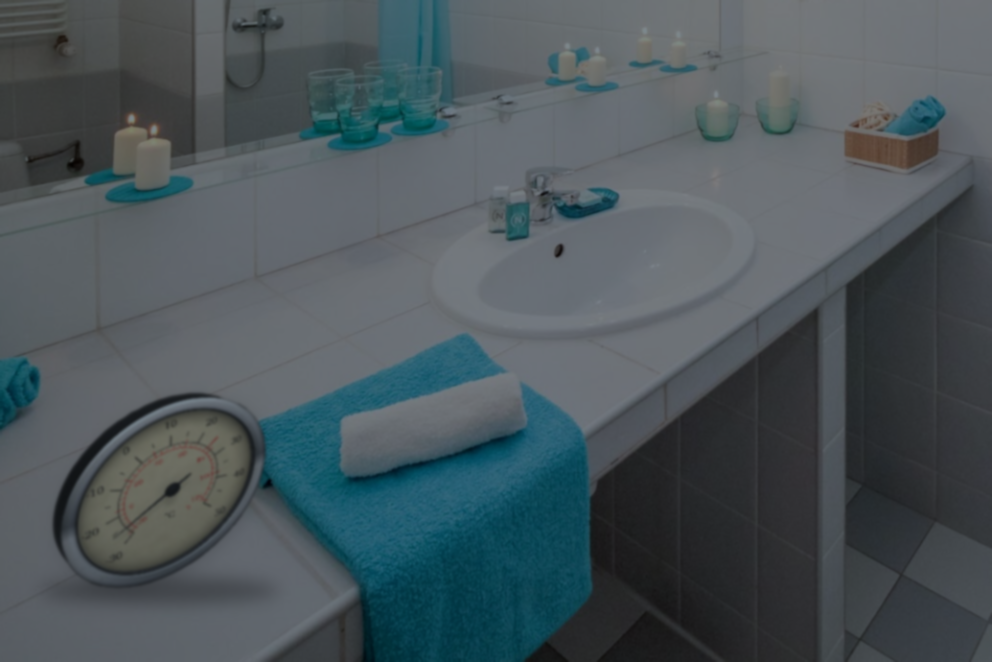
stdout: -25 °C
